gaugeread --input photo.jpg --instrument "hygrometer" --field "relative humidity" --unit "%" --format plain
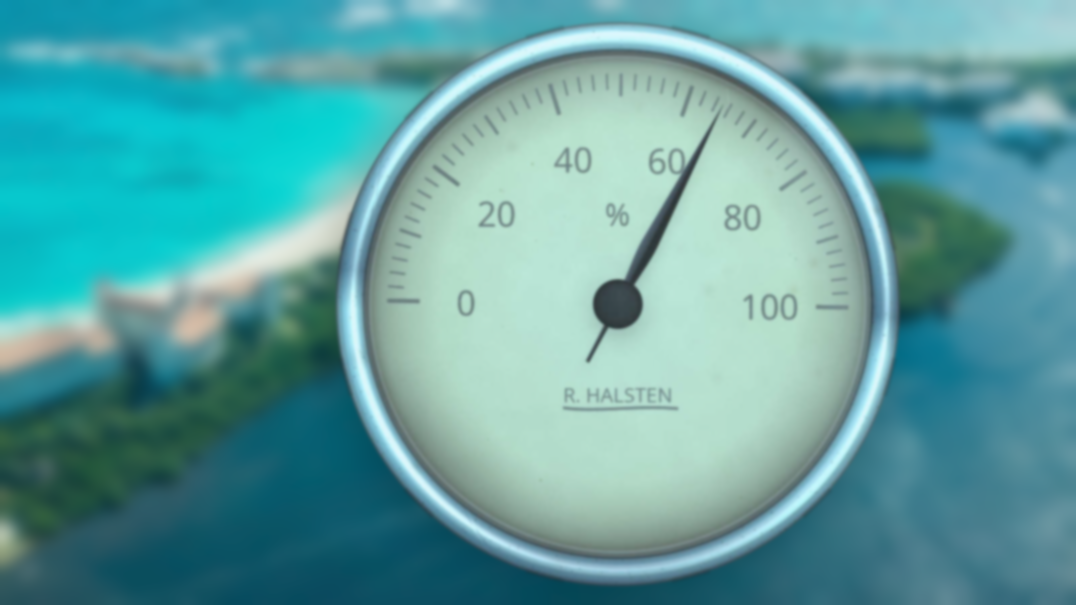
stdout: 65 %
